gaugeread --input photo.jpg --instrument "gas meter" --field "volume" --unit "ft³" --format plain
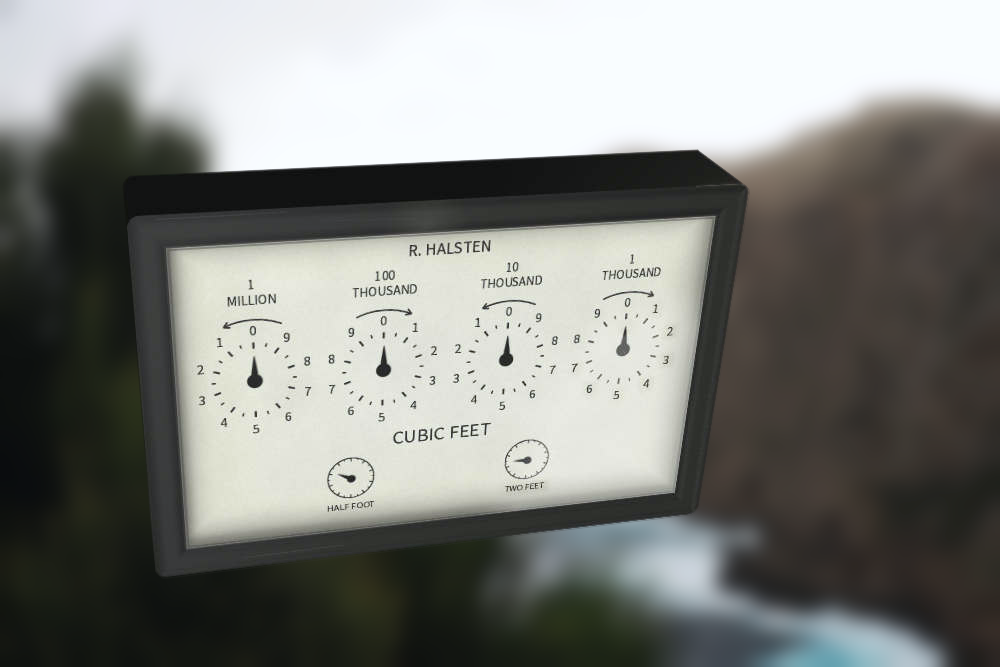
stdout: 0 ft³
